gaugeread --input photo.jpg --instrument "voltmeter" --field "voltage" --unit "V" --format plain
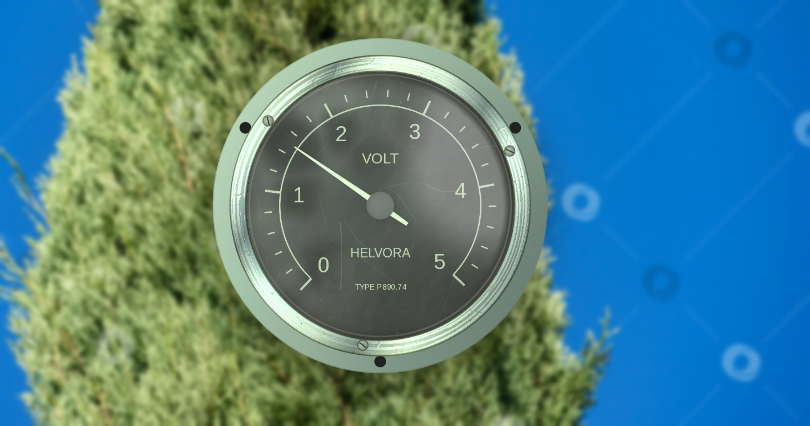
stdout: 1.5 V
